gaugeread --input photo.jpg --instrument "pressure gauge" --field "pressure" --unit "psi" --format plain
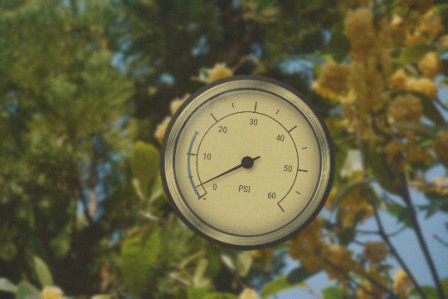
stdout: 2.5 psi
